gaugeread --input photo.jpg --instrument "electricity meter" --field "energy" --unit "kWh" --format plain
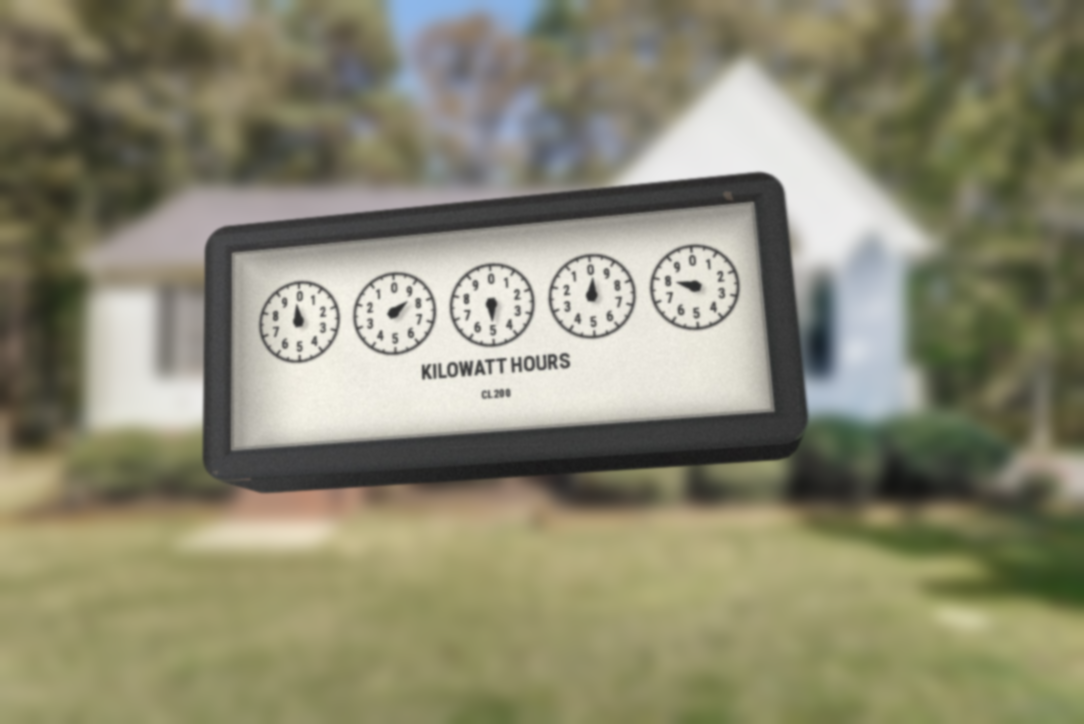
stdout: 98498 kWh
